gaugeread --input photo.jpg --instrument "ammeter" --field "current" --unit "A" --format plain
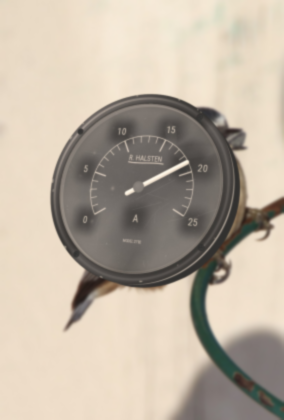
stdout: 19 A
